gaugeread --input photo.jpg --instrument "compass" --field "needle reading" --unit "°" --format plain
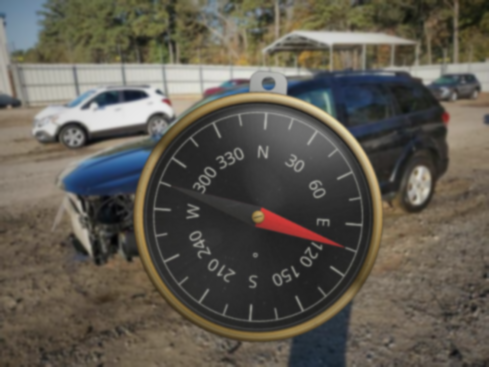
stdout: 105 °
